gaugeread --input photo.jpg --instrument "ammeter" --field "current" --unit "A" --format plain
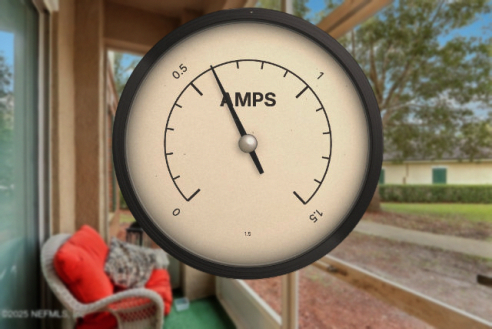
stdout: 0.6 A
